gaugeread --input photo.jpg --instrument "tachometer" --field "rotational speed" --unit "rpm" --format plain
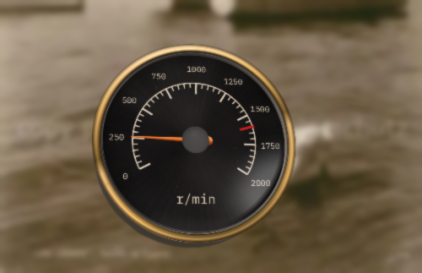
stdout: 250 rpm
